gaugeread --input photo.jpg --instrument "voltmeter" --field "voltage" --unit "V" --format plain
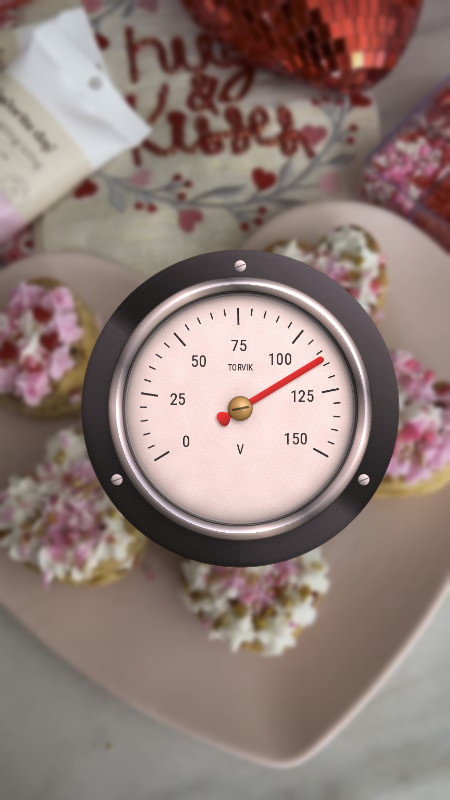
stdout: 112.5 V
